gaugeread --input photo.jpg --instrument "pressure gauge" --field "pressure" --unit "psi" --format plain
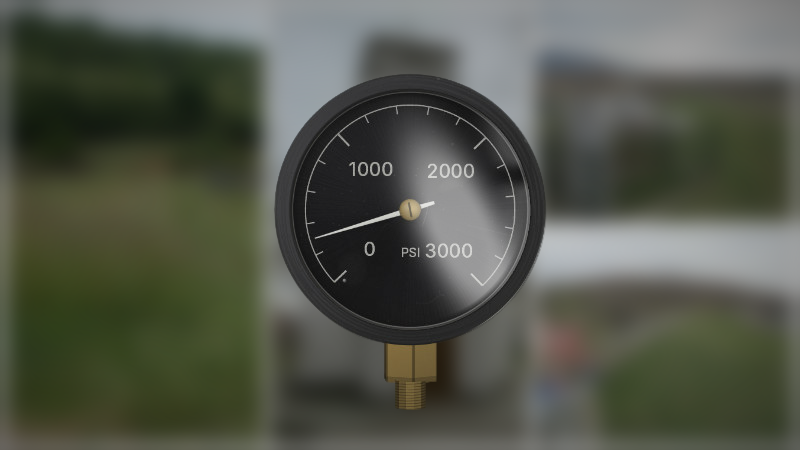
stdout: 300 psi
